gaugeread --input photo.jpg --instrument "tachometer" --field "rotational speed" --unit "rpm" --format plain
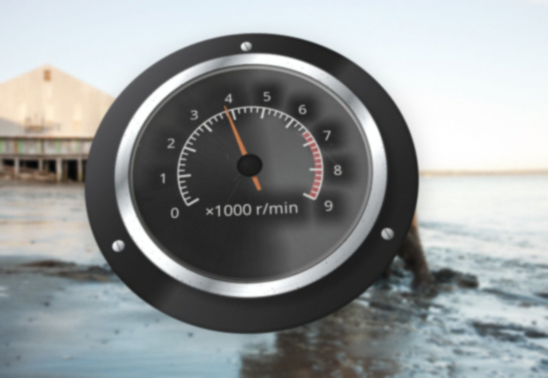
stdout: 3800 rpm
